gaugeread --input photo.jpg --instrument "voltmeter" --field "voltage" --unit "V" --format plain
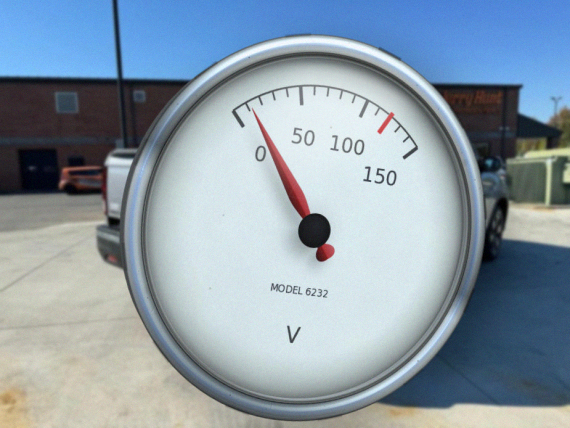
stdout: 10 V
